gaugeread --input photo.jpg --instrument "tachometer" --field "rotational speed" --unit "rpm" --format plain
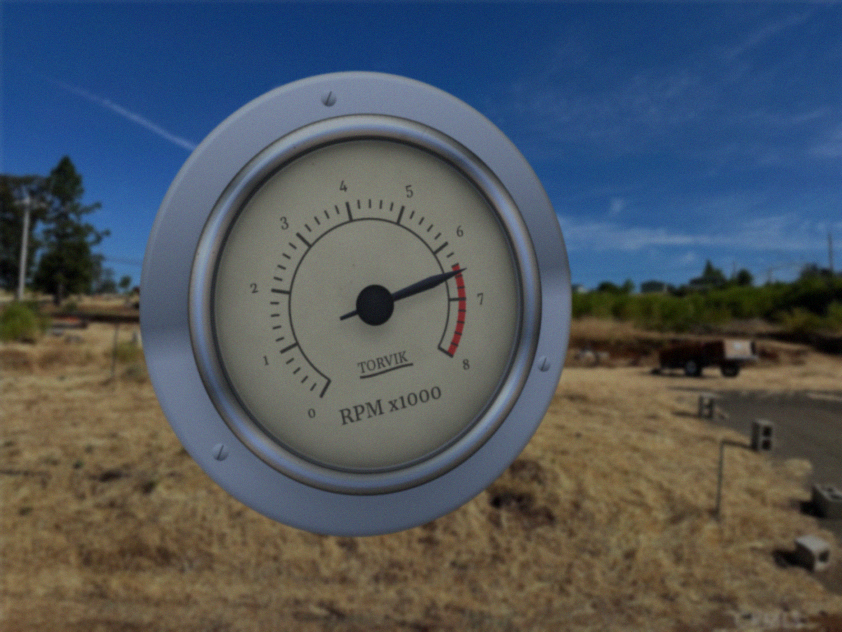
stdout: 6500 rpm
